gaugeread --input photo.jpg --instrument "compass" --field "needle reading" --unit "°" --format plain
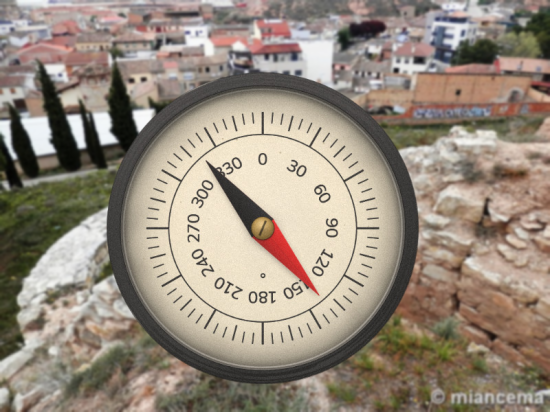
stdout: 140 °
